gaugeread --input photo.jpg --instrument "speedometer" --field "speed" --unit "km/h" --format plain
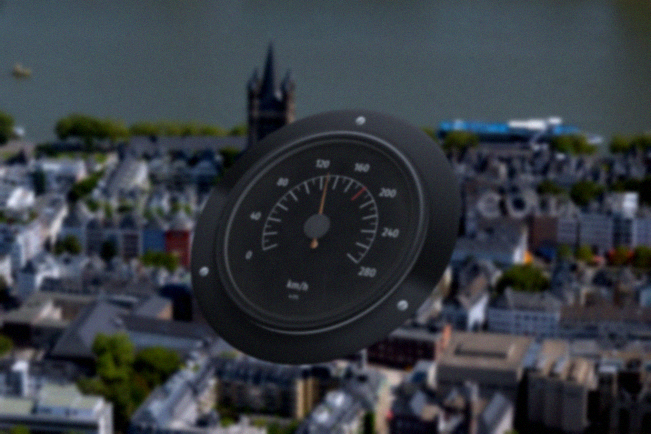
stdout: 130 km/h
